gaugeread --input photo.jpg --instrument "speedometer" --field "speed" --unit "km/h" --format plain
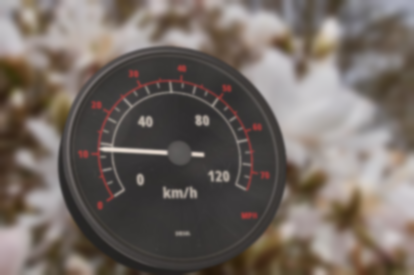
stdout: 17.5 km/h
